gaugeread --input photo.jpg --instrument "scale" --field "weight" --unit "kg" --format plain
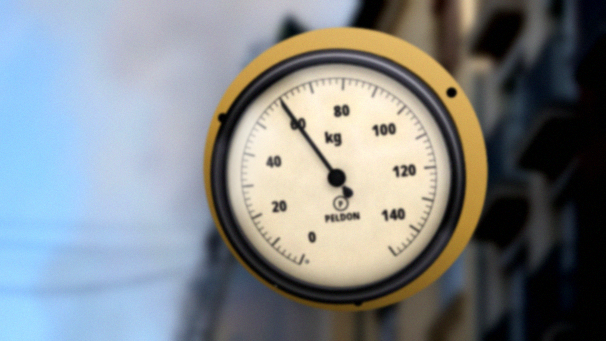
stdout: 60 kg
